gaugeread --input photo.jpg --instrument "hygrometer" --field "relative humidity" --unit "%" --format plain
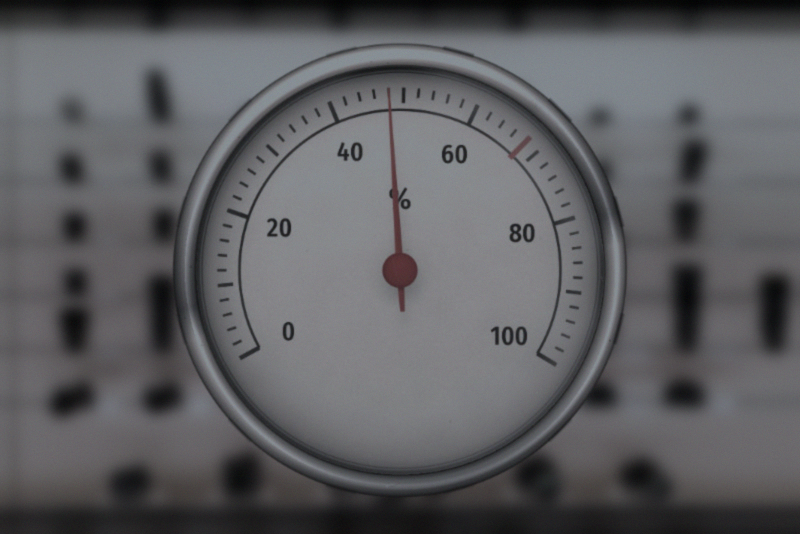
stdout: 48 %
